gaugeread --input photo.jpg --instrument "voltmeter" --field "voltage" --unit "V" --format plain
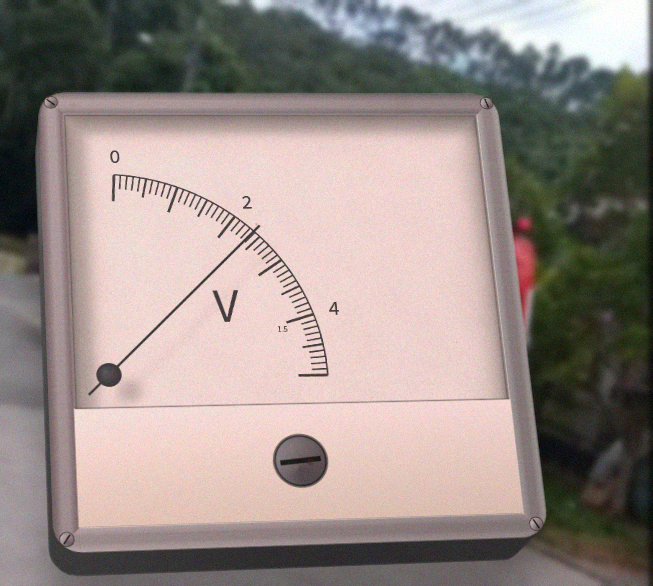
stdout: 2.4 V
